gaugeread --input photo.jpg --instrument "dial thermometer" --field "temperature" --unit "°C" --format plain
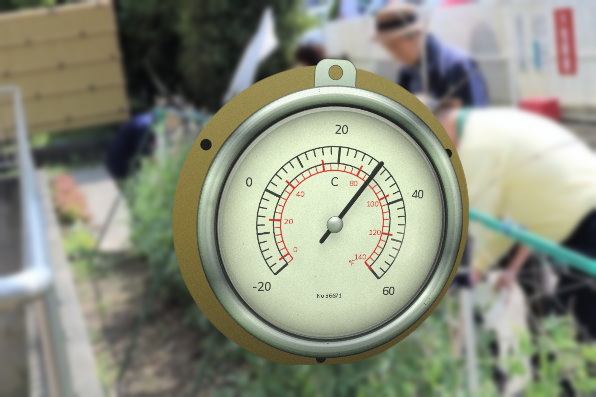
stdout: 30 °C
